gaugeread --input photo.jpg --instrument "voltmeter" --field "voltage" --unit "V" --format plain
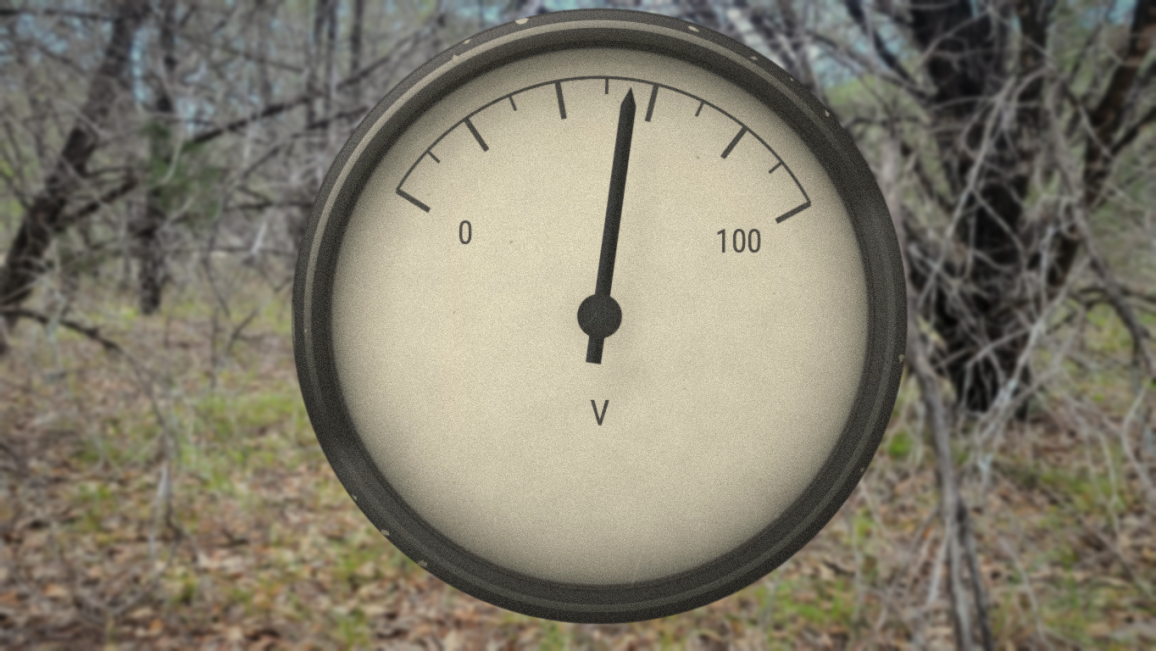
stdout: 55 V
